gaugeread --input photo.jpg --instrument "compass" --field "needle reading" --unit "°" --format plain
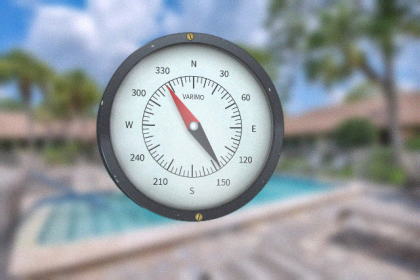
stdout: 325 °
